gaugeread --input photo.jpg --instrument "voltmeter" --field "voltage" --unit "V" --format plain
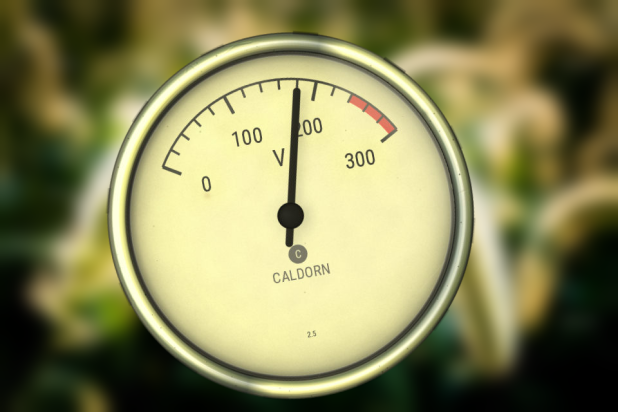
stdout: 180 V
